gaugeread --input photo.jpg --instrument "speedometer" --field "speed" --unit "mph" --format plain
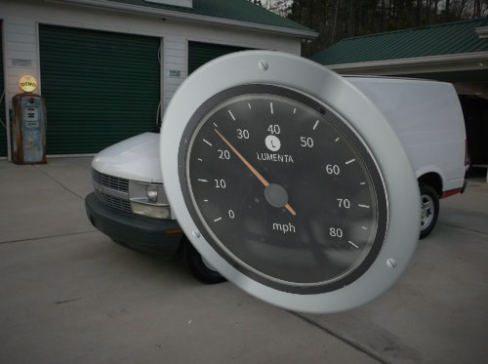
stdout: 25 mph
